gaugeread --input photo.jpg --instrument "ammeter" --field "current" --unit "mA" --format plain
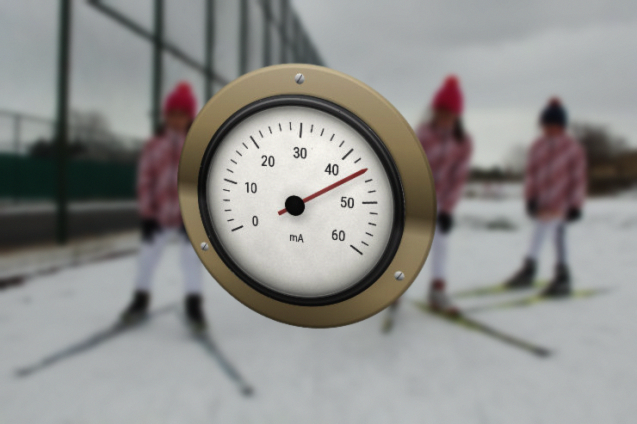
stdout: 44 mA
